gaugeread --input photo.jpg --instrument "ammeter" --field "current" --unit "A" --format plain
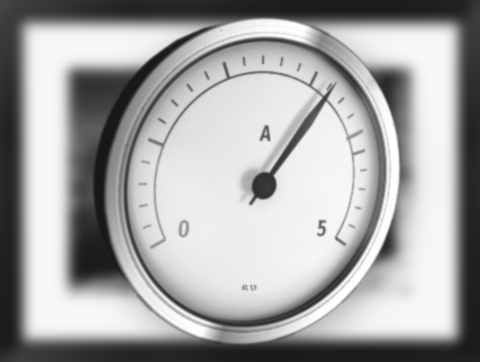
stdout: 3.2 A
